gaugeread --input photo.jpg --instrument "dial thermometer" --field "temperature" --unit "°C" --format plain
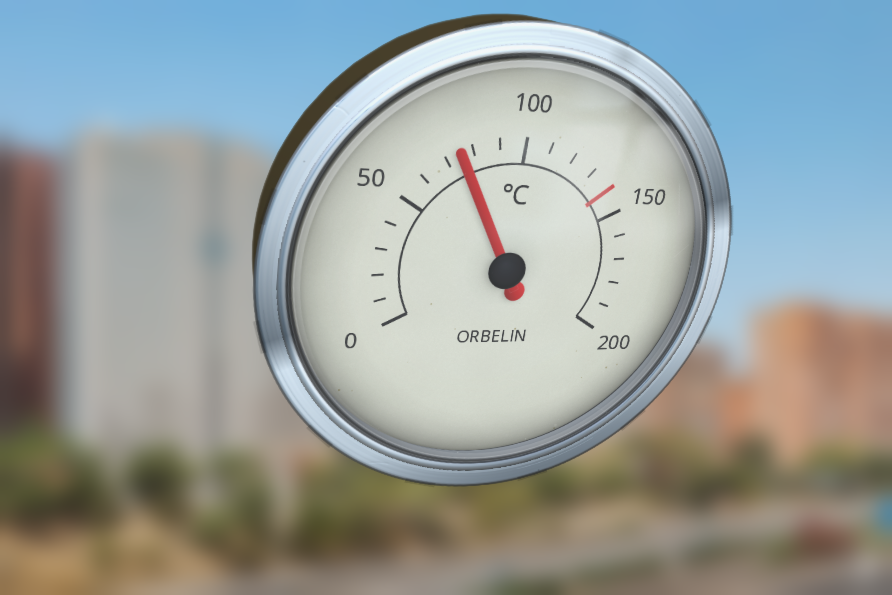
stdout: 75 °C
